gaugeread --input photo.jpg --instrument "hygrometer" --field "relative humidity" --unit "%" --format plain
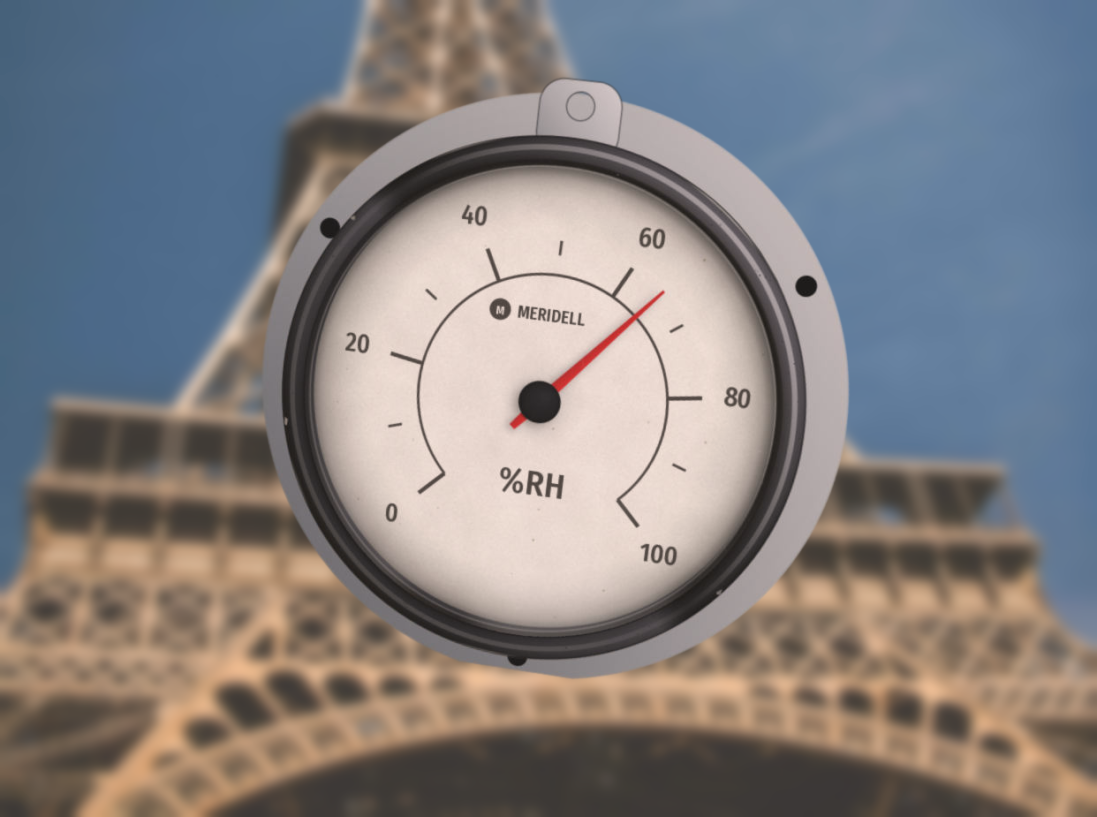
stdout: 65 %
